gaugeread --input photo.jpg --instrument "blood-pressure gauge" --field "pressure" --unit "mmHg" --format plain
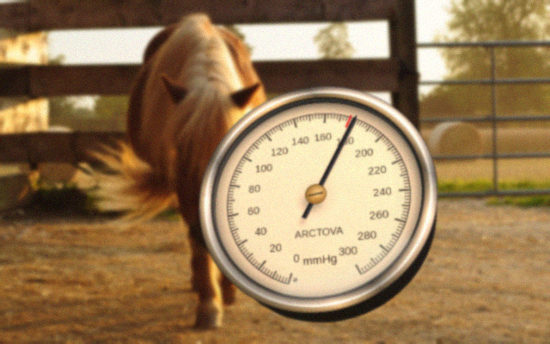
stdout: 180 mmHg
